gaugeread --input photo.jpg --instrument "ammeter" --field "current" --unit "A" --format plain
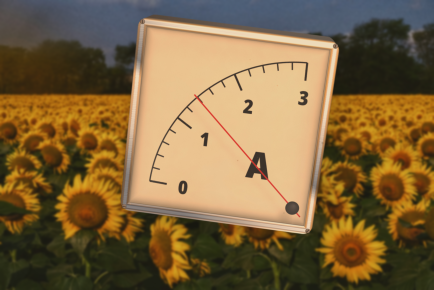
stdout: 1.4 A
